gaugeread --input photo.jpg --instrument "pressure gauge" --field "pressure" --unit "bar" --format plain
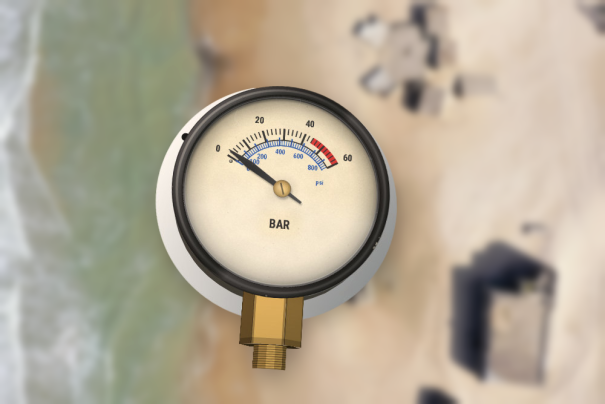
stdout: 2 bar
